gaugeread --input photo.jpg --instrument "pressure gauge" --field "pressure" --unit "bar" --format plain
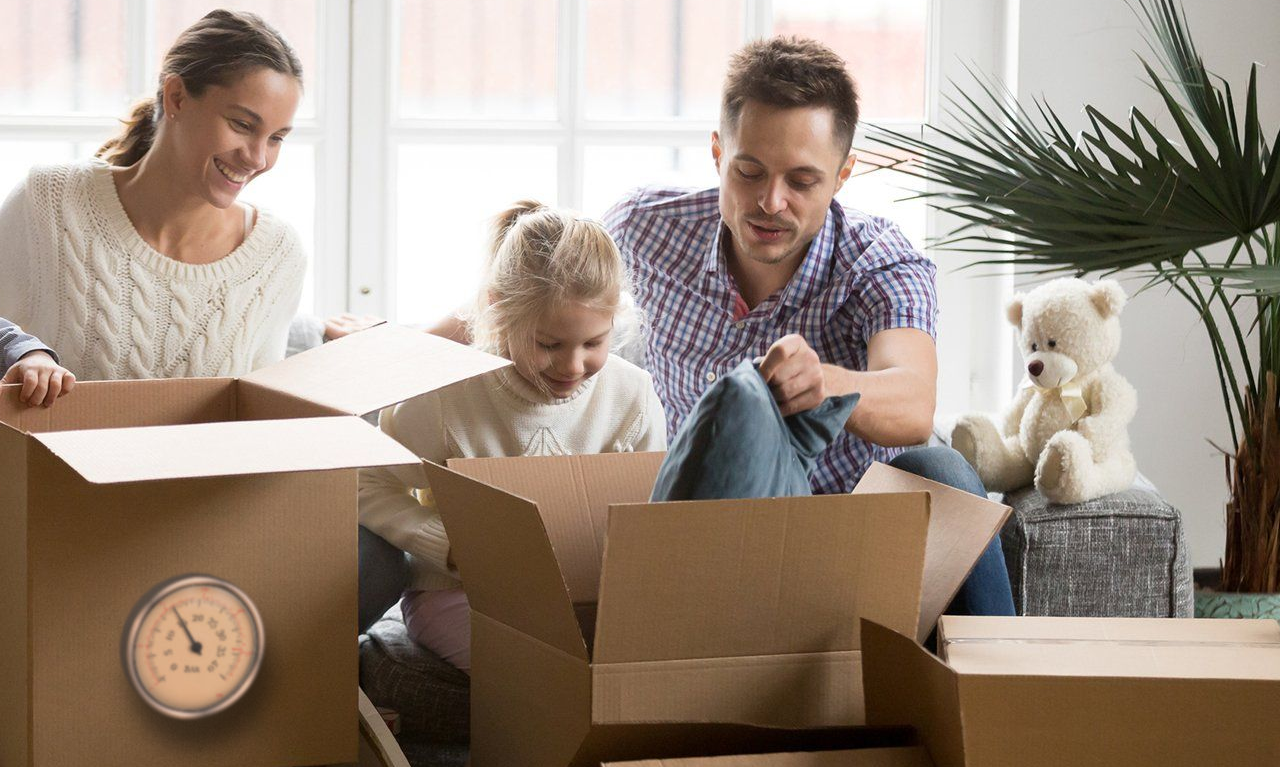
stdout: 15 bar
